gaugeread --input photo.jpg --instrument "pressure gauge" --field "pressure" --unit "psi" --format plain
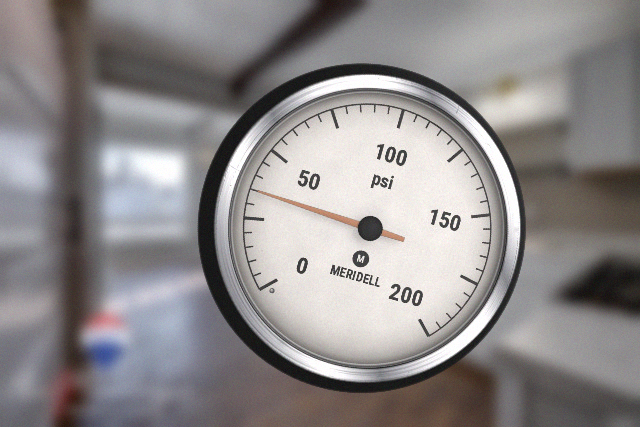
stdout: 35 psi
